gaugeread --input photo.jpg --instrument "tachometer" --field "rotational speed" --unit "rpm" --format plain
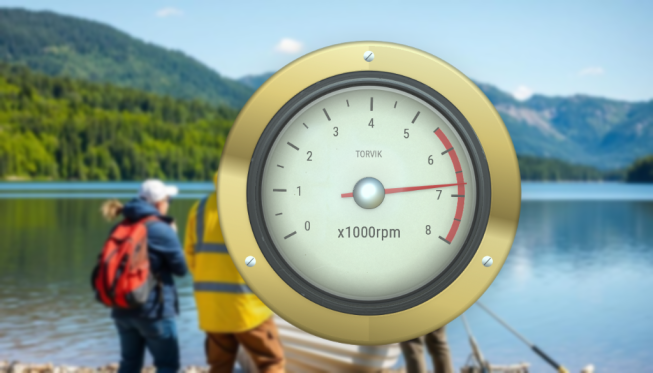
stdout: 6750 rpm
